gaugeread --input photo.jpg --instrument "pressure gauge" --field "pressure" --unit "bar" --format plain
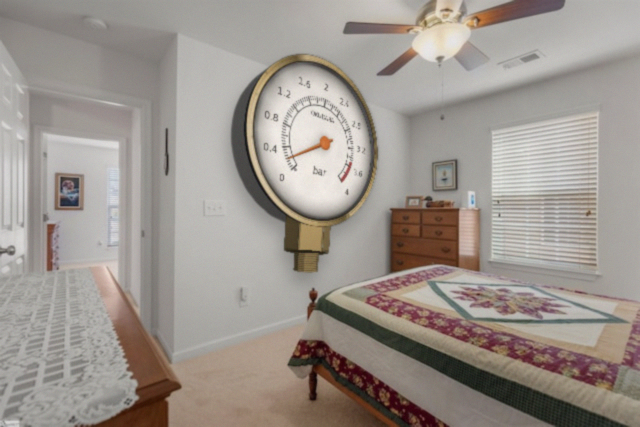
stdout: 0.2 bar
